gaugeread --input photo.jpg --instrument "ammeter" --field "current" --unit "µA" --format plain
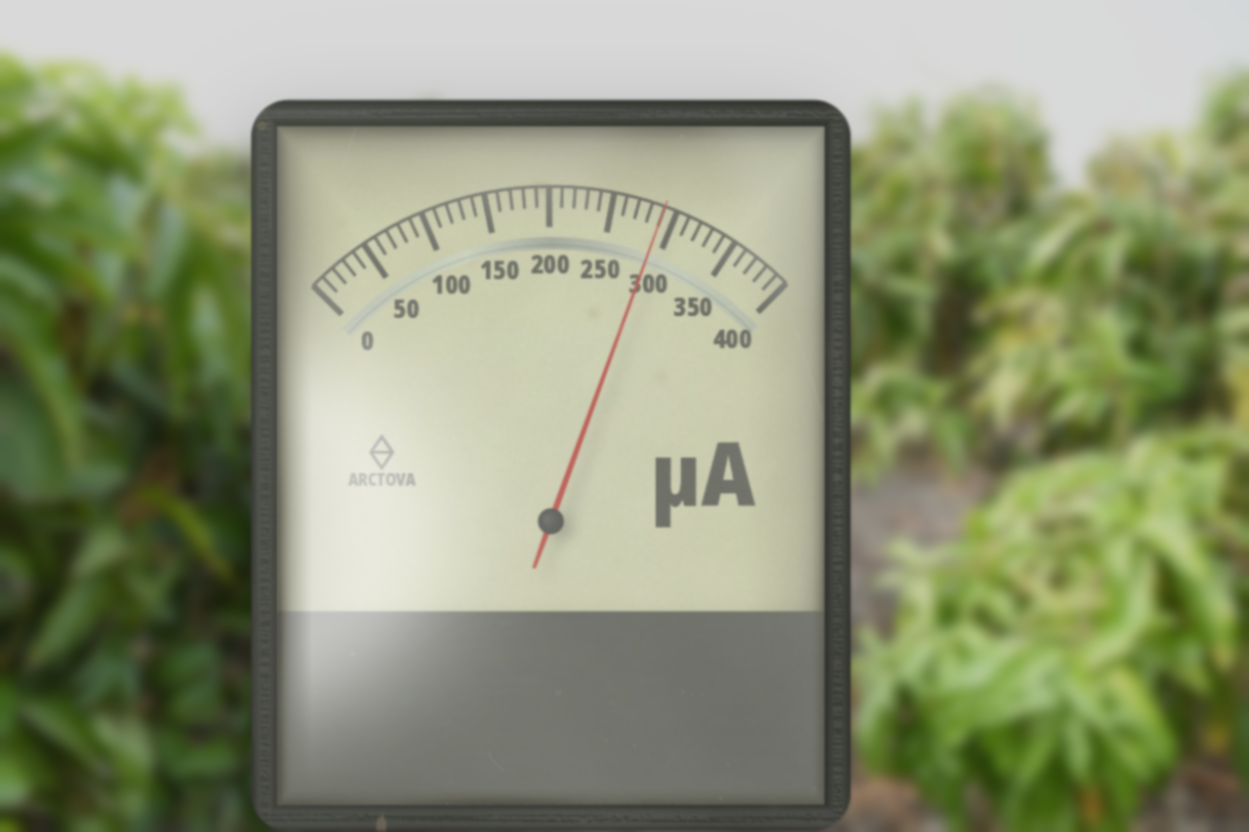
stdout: 290 µA
